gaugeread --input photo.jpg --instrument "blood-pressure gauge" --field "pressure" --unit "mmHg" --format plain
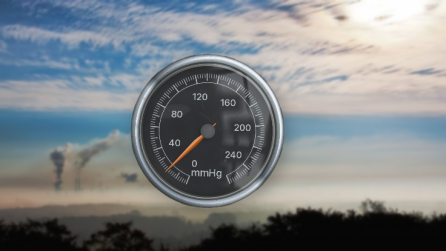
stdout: 20 mmHg
